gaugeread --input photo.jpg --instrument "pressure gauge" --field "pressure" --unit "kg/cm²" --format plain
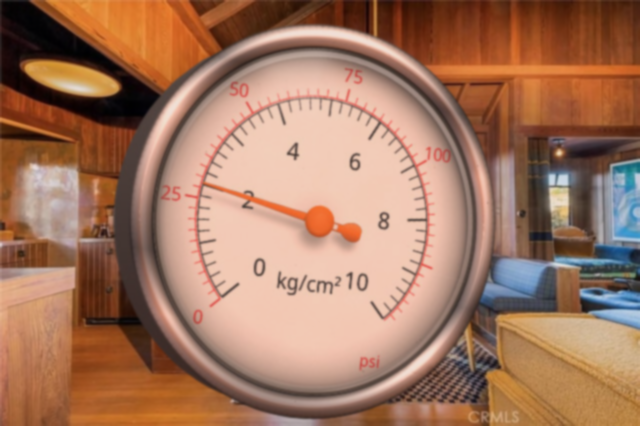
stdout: 2 kg/cm²
